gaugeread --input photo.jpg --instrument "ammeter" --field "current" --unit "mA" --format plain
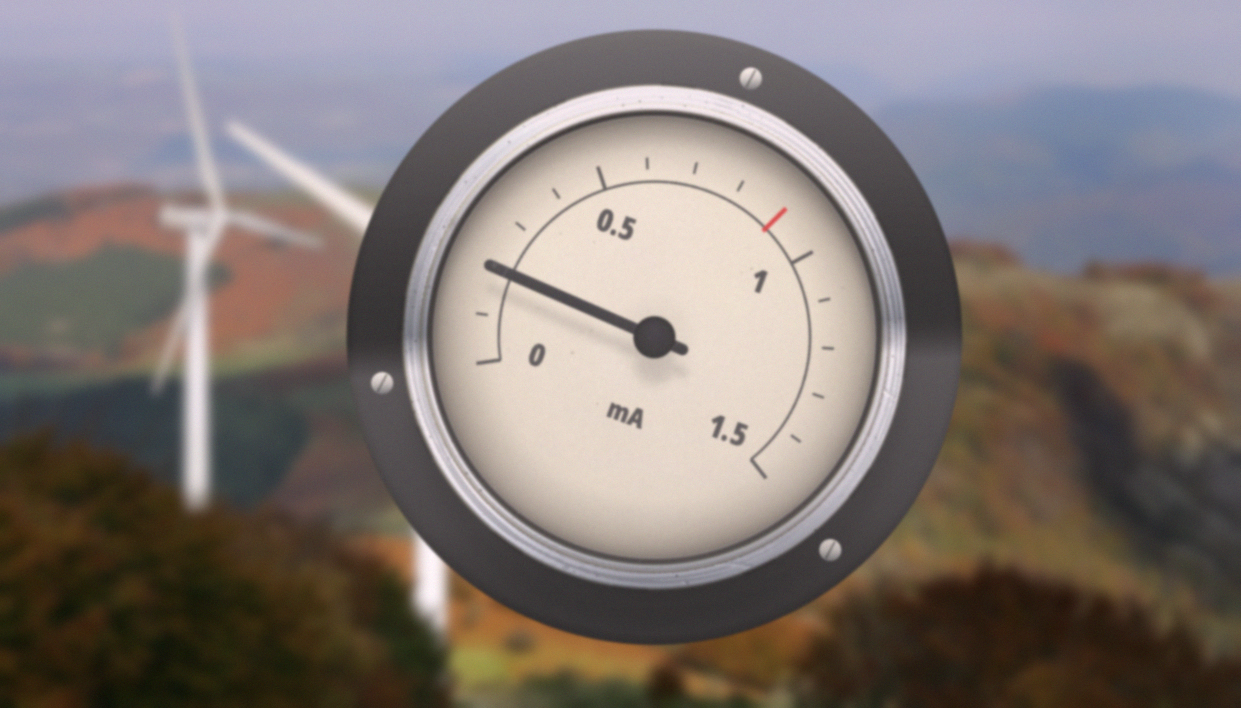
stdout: 0.2 mA
